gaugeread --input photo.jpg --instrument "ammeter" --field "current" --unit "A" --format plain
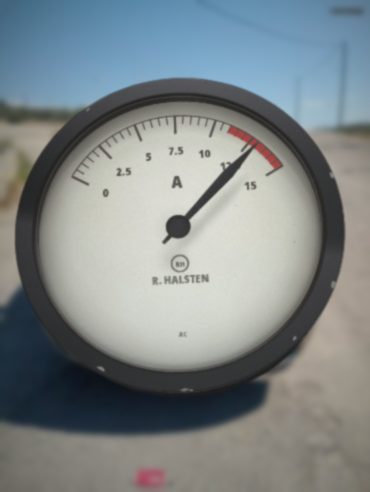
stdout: 13 A
